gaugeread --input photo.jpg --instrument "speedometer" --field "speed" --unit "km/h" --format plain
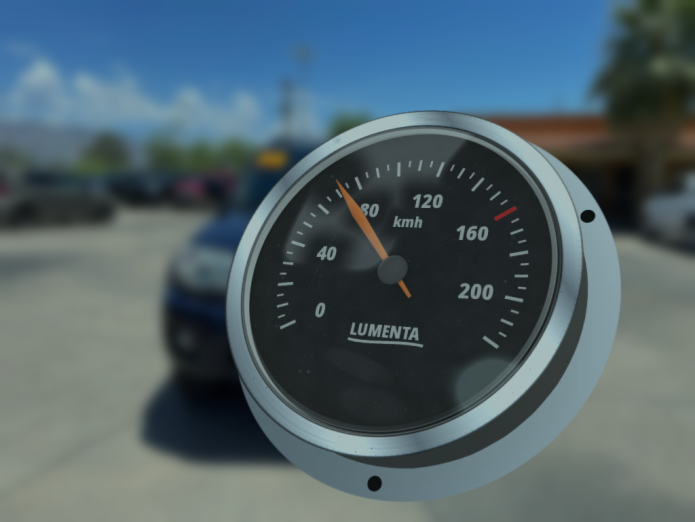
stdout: 72.5 km/h
